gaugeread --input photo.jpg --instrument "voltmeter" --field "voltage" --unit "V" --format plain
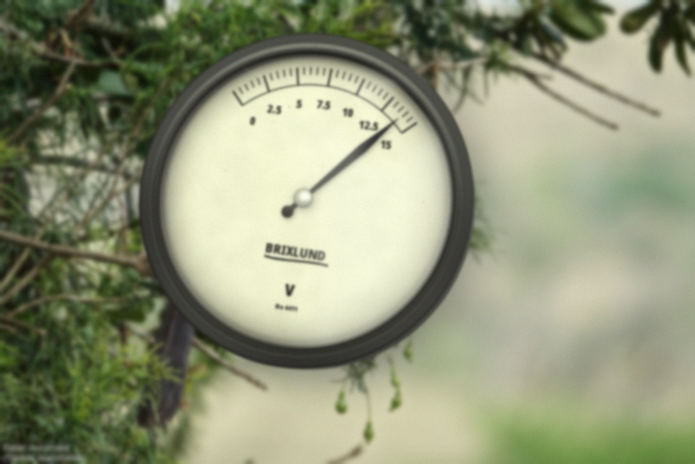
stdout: 14 V
